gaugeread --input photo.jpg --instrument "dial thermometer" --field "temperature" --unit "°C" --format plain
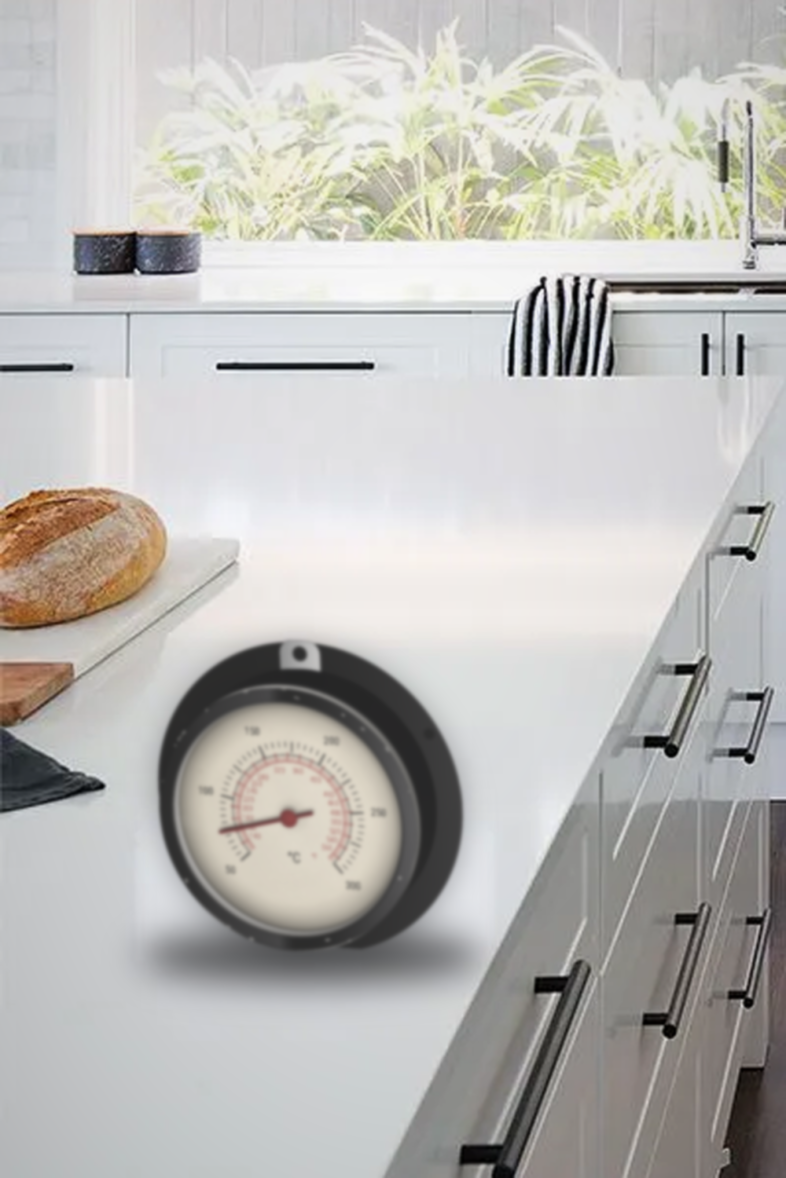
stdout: 75 °C
